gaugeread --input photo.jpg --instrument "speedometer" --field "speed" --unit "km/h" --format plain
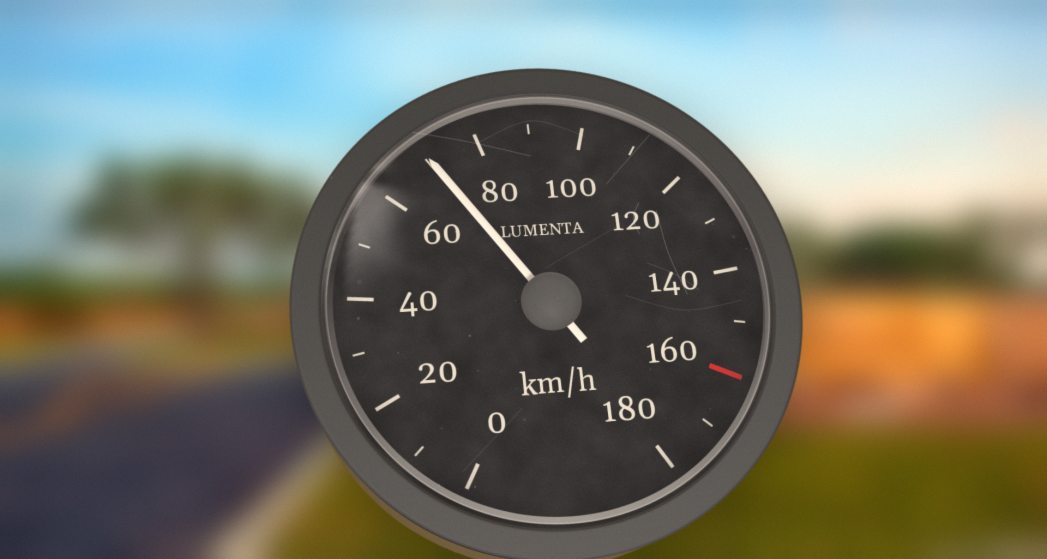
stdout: 70 km/h
